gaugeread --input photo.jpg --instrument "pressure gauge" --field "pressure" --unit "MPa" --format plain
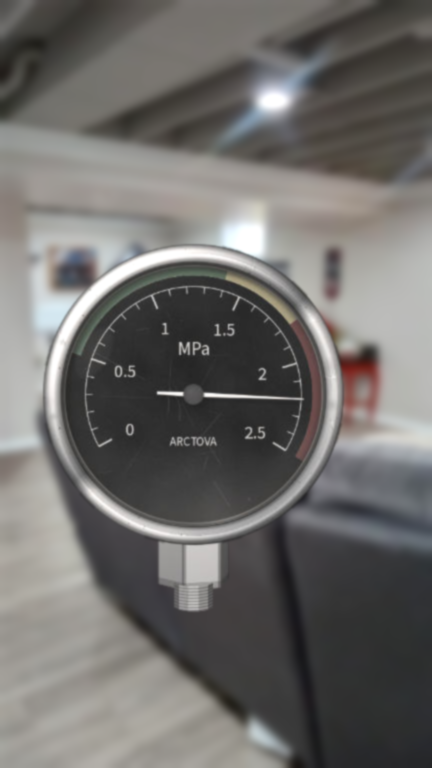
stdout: 2.2 MPa
